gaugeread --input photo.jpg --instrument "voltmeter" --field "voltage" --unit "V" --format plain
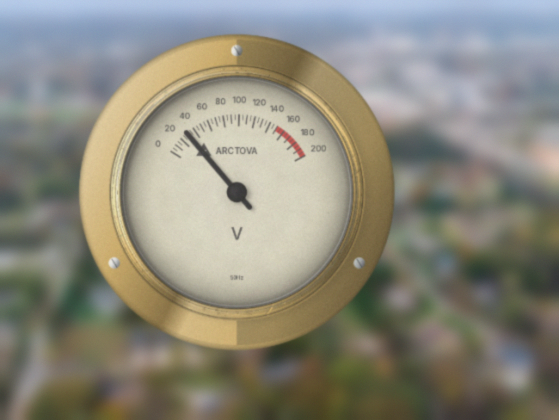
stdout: 30 V
